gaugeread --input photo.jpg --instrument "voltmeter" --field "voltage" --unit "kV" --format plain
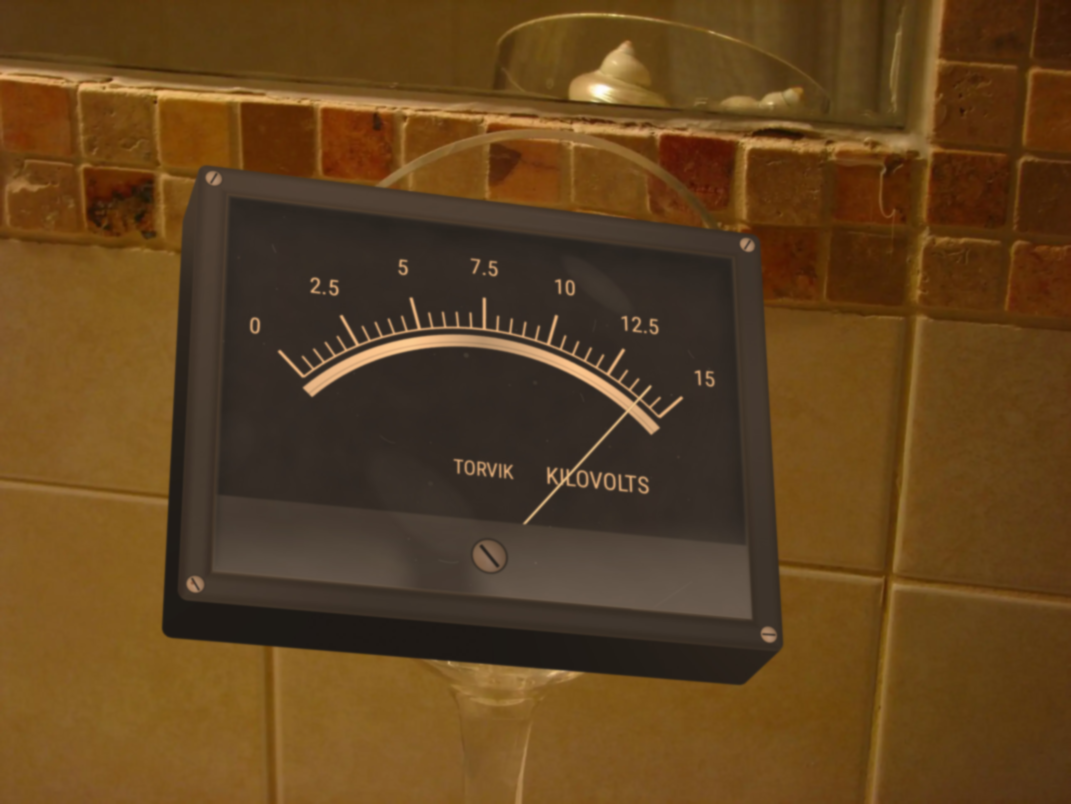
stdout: 14 kV
